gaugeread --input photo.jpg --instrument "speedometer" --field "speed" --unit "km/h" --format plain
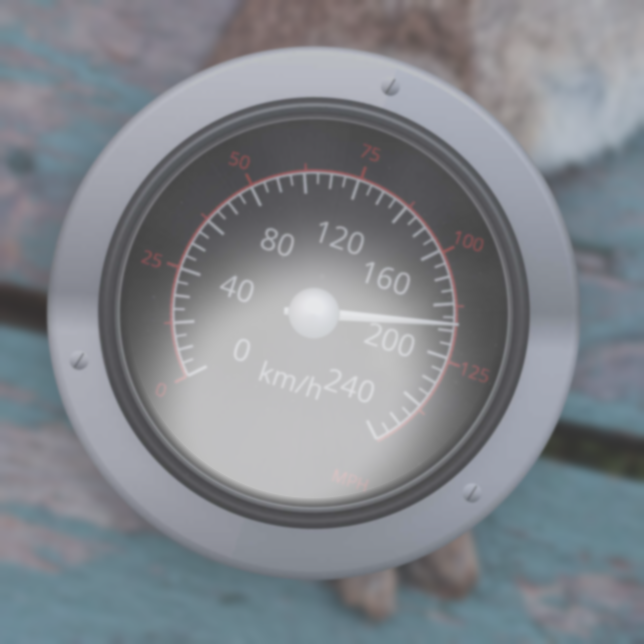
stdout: 187.5 km/h
